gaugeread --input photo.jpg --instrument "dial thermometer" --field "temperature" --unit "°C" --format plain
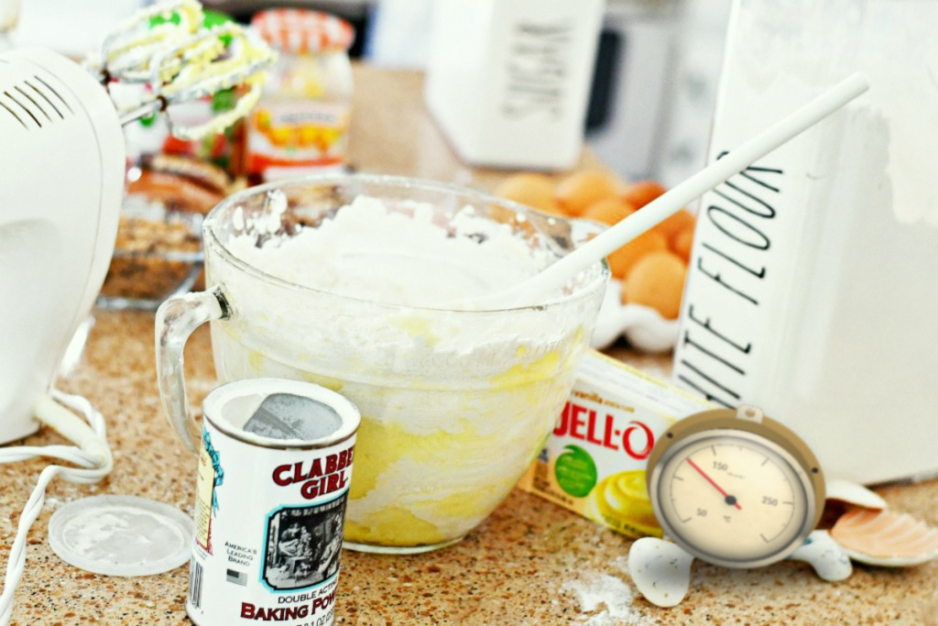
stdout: 125 °C
